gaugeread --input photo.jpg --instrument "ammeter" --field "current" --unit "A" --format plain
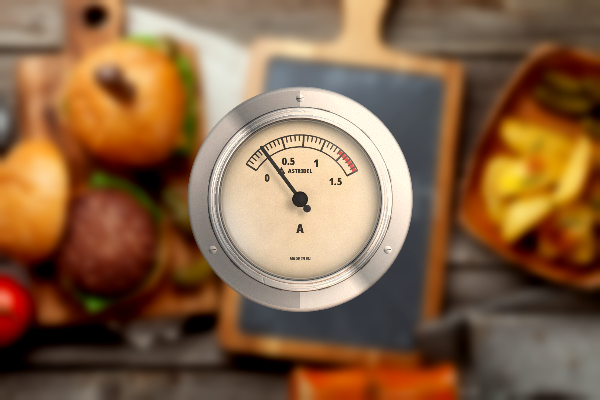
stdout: 0.25 A
